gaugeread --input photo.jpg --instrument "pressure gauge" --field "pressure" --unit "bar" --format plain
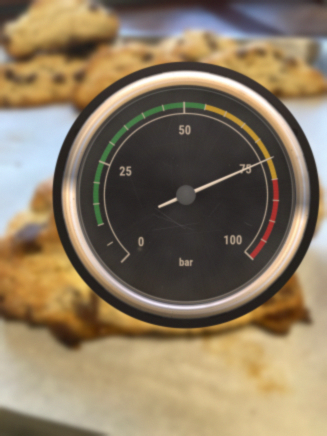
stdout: 75 bar
